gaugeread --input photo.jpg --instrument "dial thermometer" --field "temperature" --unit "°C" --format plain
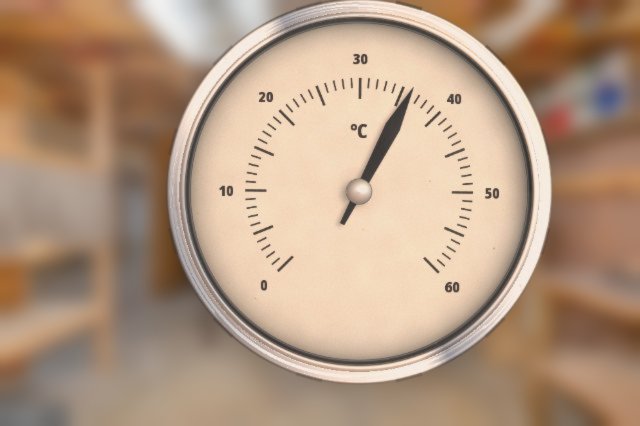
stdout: 36 °C
